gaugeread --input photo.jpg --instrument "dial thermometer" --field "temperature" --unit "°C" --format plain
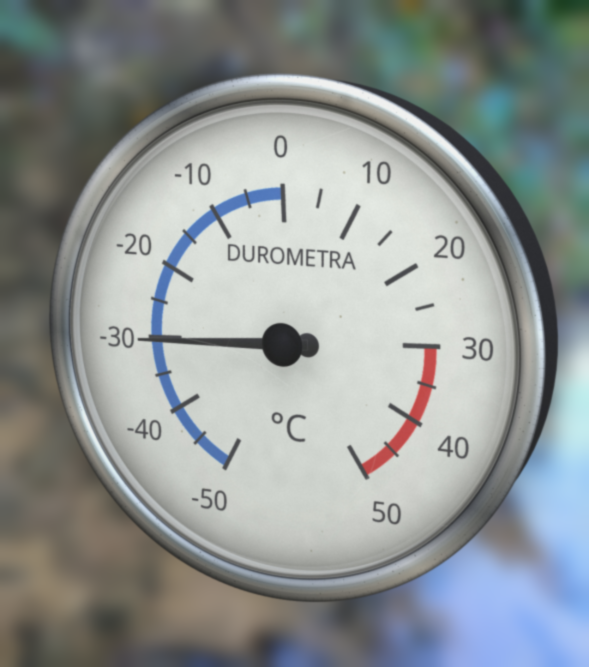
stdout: -30 °C
